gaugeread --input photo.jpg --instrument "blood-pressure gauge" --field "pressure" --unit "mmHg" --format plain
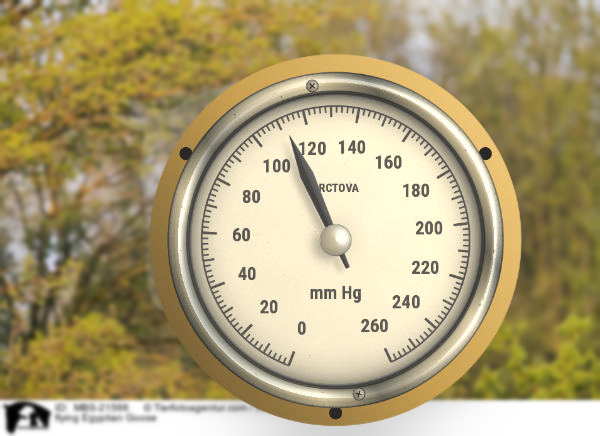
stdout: 112 mmHg
